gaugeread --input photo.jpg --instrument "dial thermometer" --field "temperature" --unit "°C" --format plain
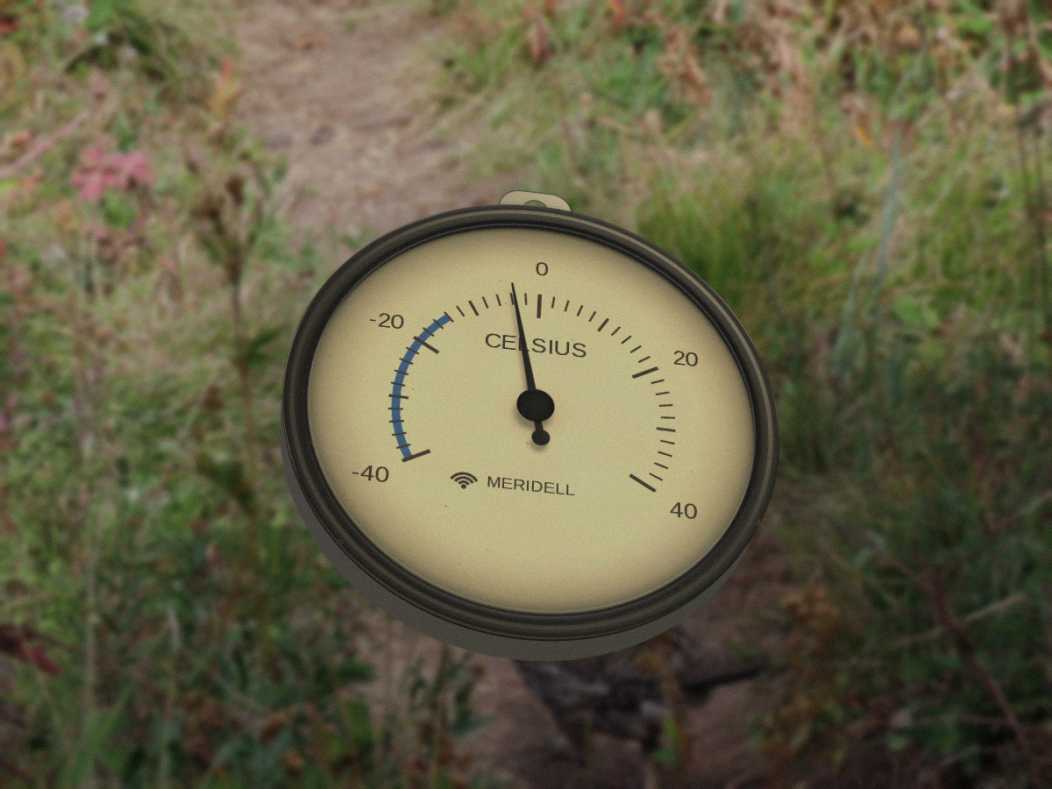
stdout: -4 °C
